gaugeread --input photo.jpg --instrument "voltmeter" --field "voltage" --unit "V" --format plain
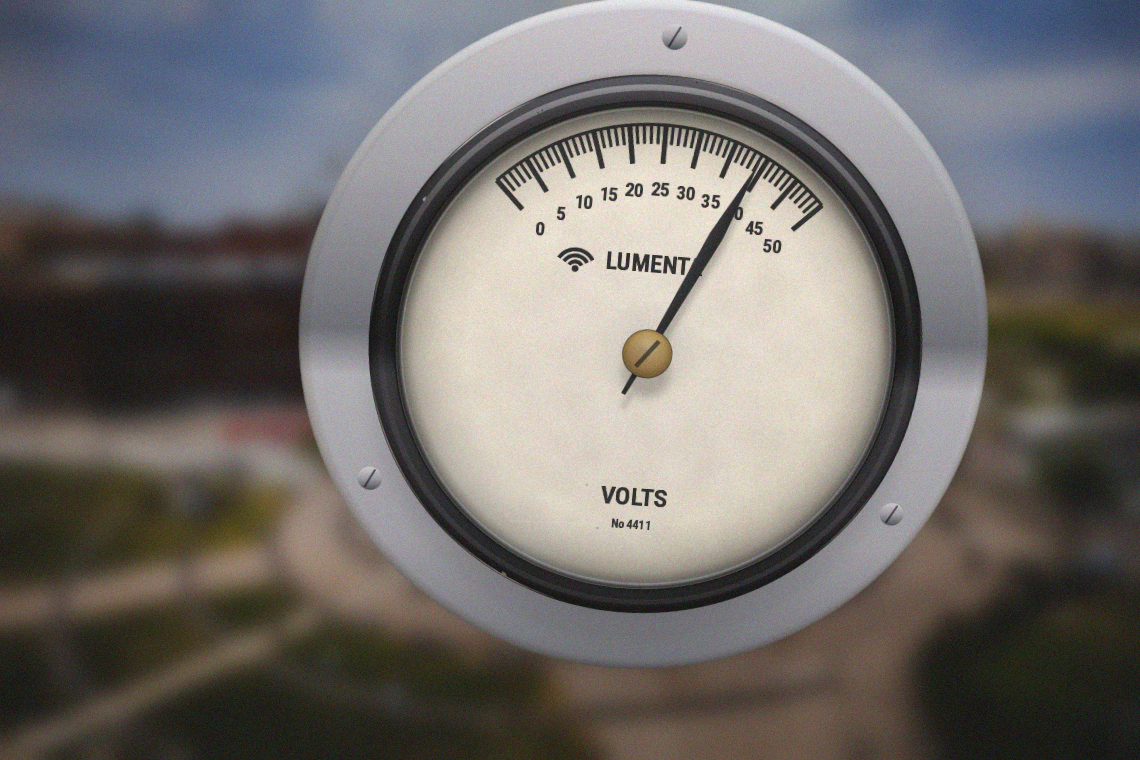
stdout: 39 V
